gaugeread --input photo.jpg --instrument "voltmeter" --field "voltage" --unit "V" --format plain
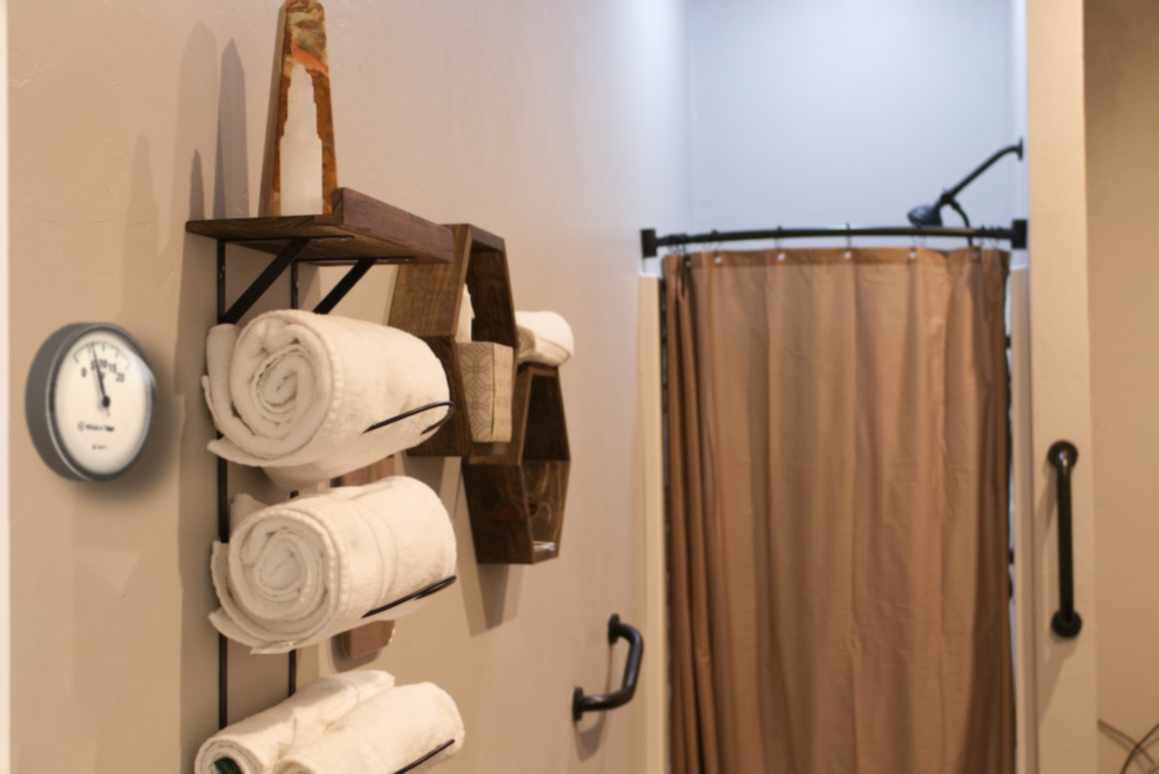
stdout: 5 V
